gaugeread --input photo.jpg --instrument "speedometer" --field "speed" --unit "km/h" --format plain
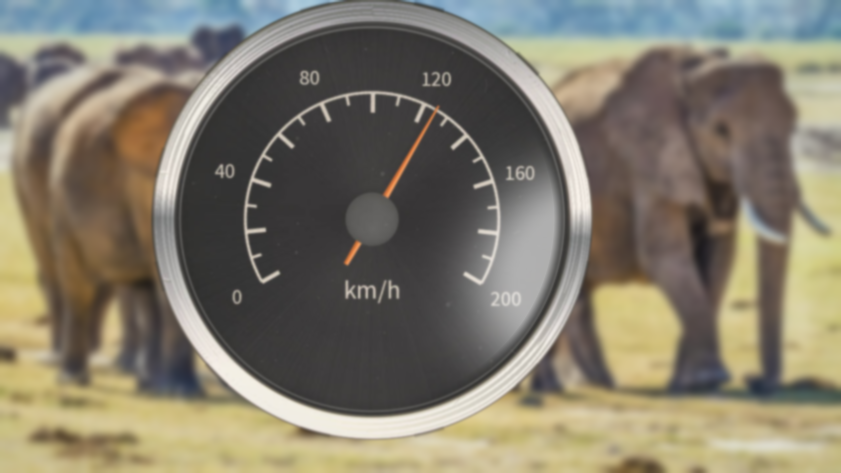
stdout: 125 km/h
